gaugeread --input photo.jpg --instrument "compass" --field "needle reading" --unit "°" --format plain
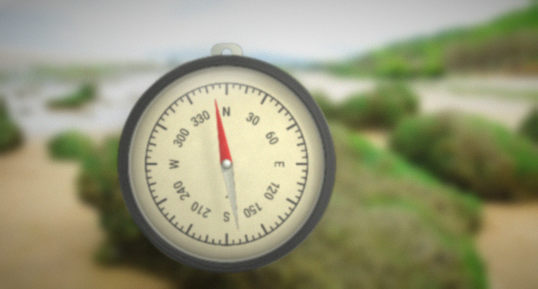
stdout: 350 °
